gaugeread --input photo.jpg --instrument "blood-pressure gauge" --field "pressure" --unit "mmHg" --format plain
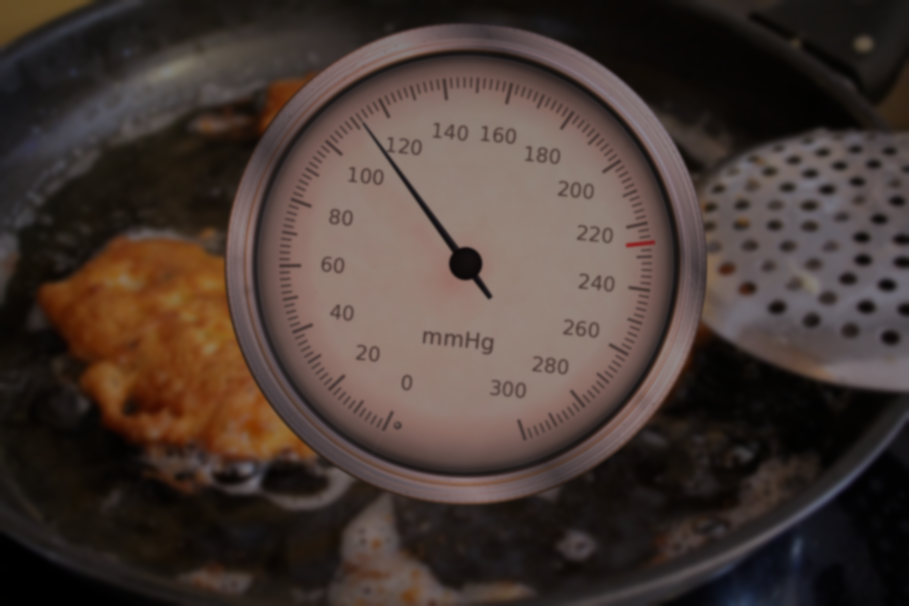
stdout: 112 mmHg
